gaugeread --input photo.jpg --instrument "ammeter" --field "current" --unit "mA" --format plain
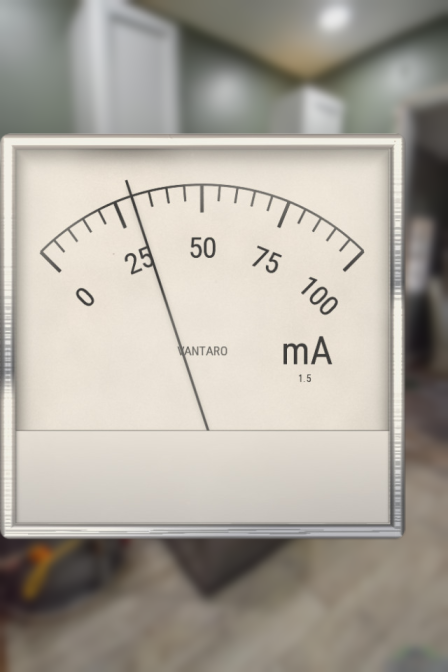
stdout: 30 mA
